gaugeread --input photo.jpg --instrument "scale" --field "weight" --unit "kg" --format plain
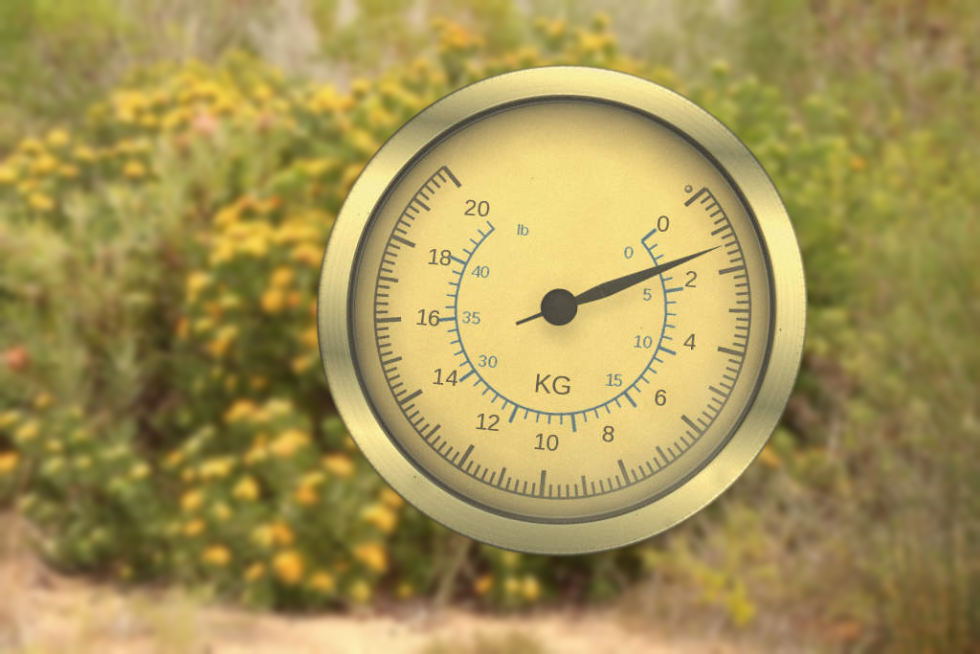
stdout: 1.4 kg
